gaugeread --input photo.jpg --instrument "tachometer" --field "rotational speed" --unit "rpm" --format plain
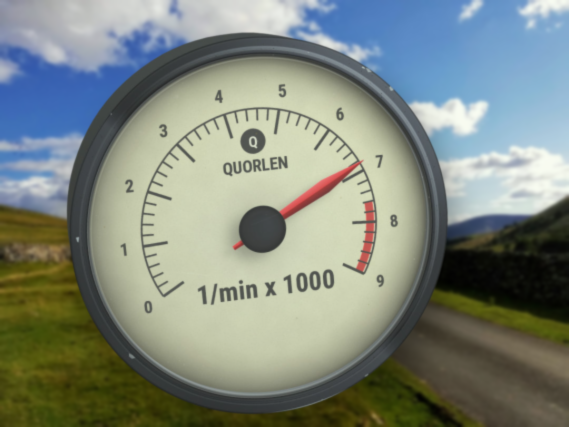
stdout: 6800 rpm
